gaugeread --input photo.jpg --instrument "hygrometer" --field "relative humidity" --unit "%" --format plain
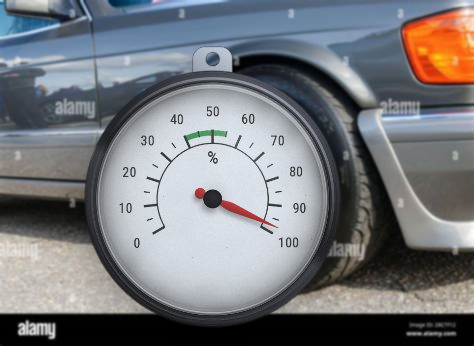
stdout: 97.5 %
